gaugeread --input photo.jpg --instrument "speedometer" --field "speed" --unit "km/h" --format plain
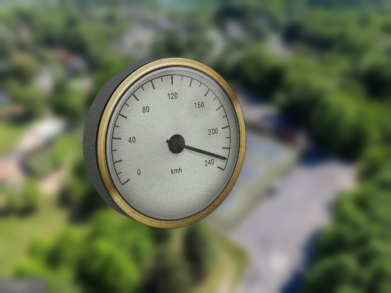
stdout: 230 km/h
